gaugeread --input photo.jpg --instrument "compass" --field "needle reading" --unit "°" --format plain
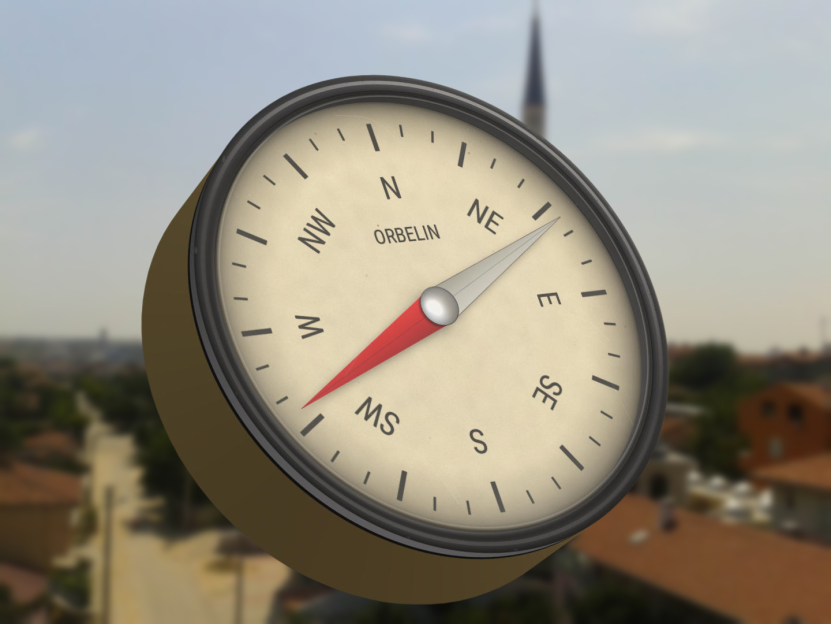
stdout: 245 °
